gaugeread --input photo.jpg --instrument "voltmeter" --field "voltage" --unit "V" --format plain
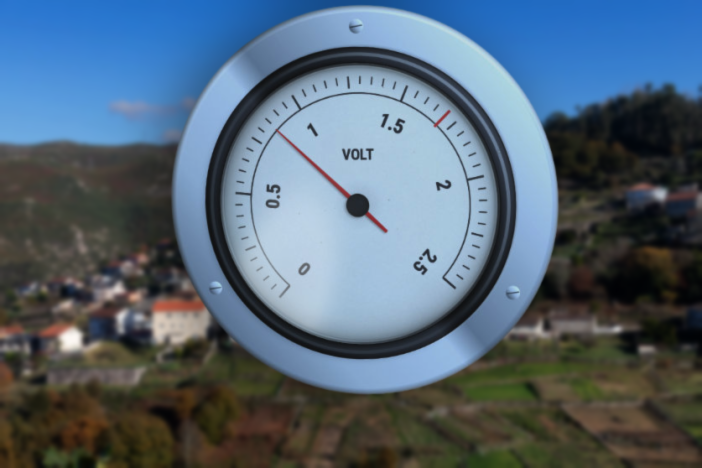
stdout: 0.85 V
